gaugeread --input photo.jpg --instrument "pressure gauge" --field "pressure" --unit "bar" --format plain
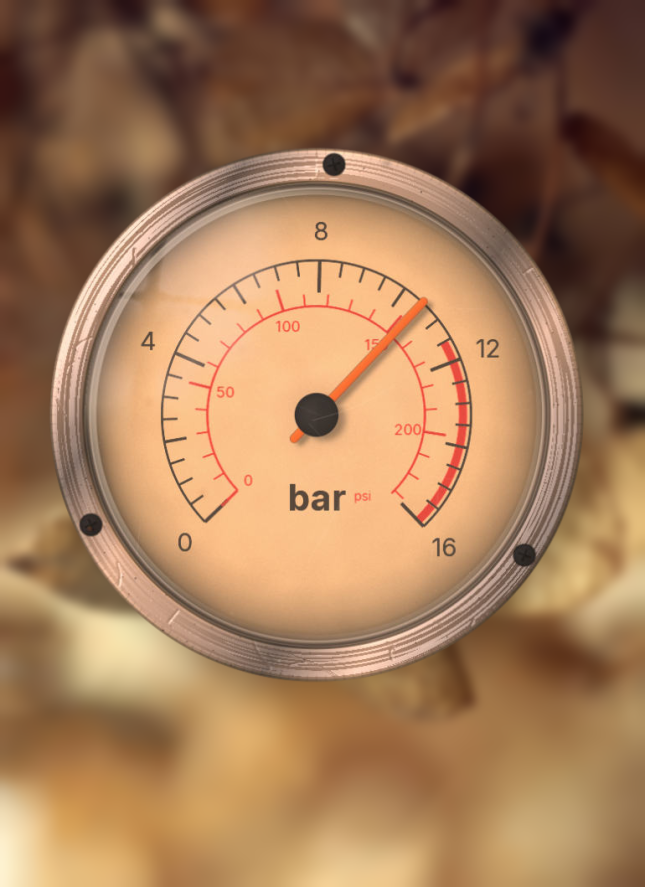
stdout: 10.5 bar
